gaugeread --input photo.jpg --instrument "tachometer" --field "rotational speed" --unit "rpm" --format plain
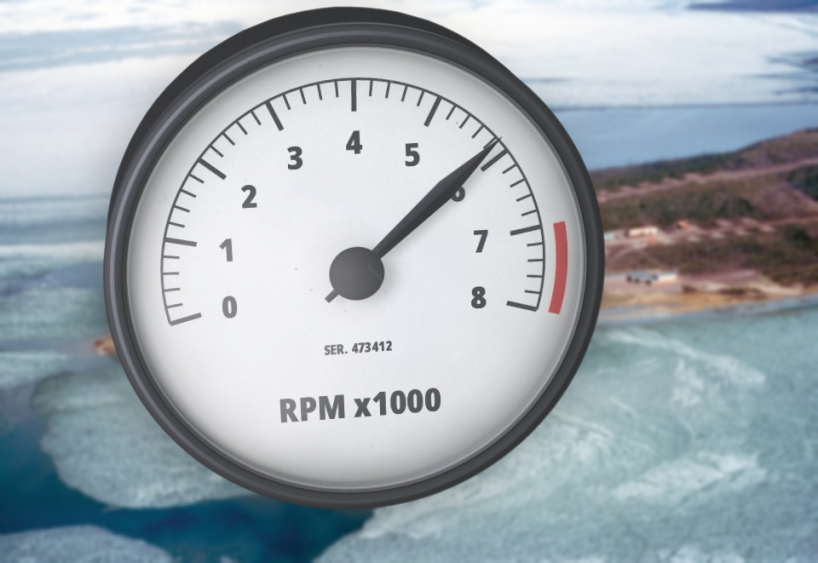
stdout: 5800 rpm
